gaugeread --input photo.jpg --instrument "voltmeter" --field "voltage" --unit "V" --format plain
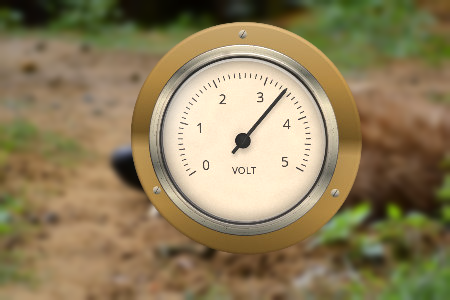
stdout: 3.4 V
